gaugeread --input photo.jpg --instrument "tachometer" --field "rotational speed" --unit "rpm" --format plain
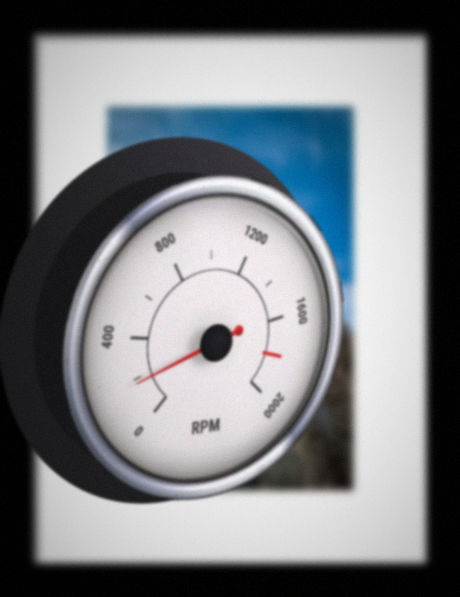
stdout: 200 rpm
